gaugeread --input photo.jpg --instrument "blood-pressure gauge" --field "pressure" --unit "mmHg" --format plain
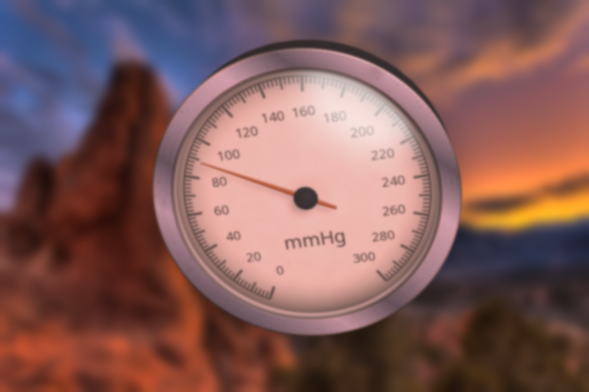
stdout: 90 mmHg
